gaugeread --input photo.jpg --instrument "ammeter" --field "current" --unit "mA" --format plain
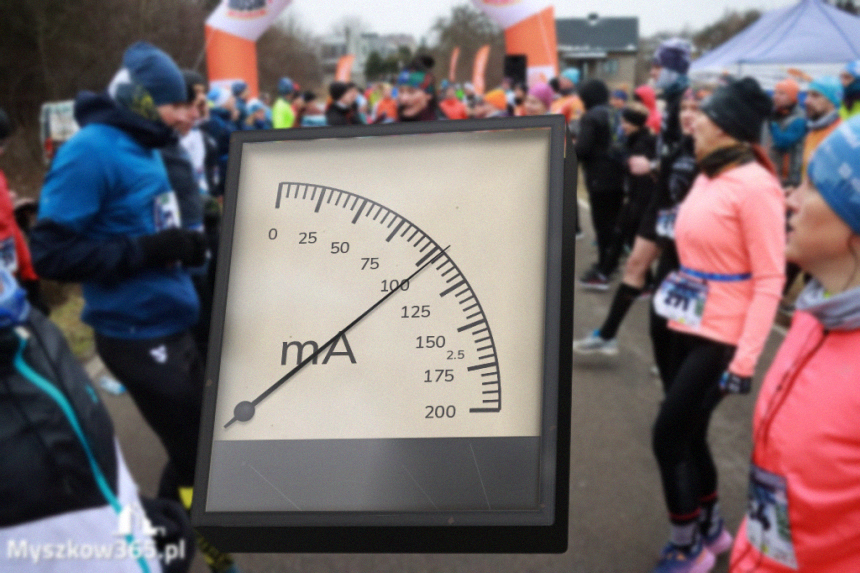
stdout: 105 mA
